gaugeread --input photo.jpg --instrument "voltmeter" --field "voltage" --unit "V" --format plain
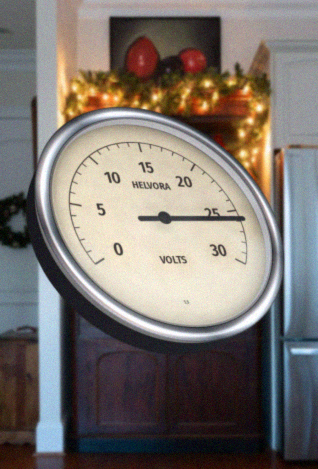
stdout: 26 V
